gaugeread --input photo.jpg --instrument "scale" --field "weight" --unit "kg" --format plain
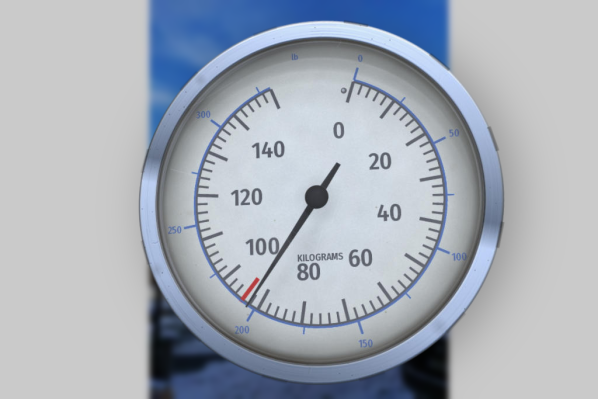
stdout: 92 kg
